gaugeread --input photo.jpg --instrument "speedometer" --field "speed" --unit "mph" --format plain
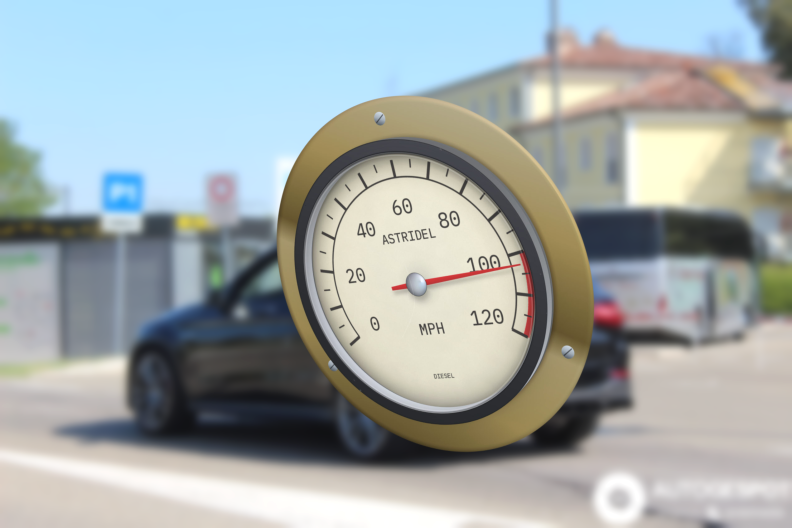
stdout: 102.5 mph
